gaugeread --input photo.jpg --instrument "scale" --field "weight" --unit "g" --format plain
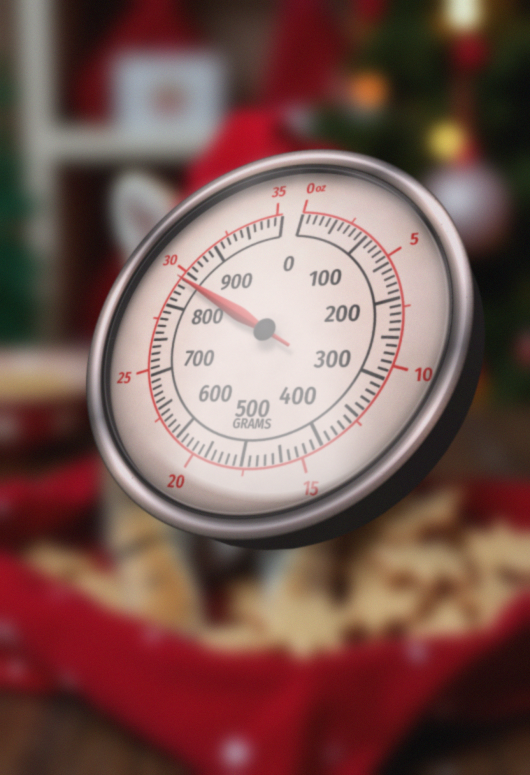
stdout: 840 g
